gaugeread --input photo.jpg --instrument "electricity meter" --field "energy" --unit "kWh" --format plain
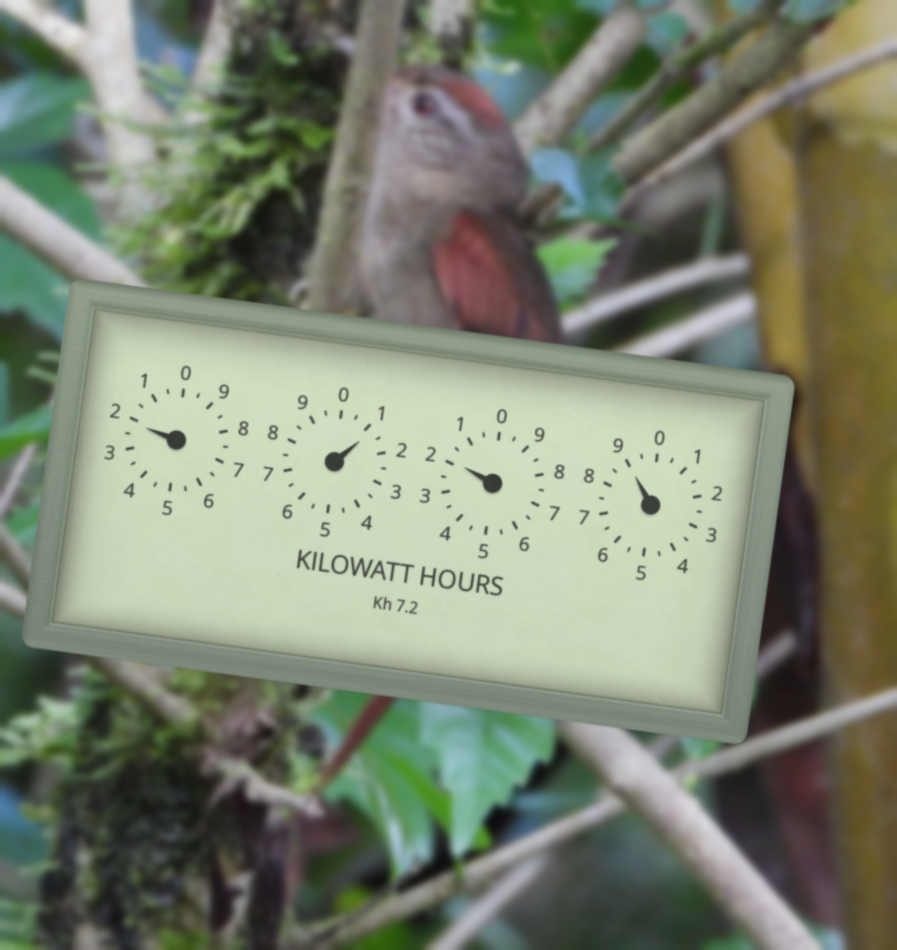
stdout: 2119 kWh
